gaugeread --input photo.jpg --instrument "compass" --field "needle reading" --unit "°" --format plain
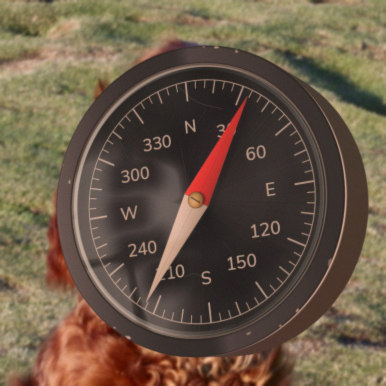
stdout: 35 °
